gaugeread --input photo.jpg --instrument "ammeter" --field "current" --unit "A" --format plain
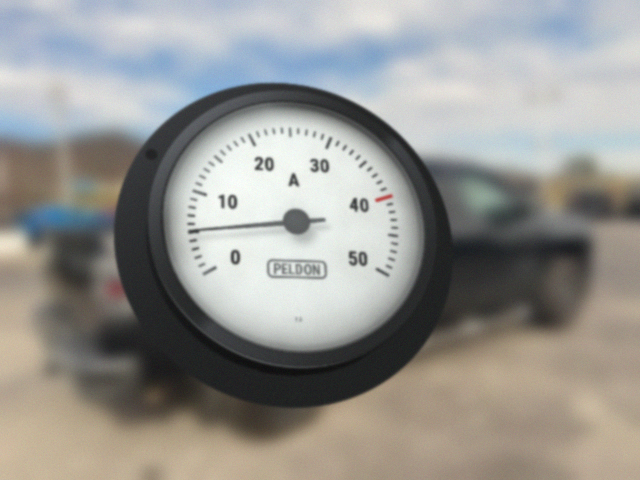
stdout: 5 A
